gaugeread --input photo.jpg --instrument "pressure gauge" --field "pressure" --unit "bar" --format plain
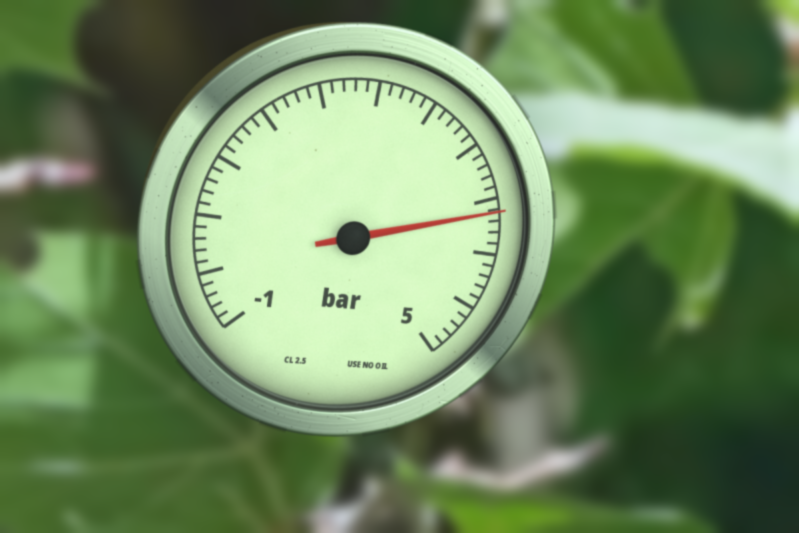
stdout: 3.6 bar
